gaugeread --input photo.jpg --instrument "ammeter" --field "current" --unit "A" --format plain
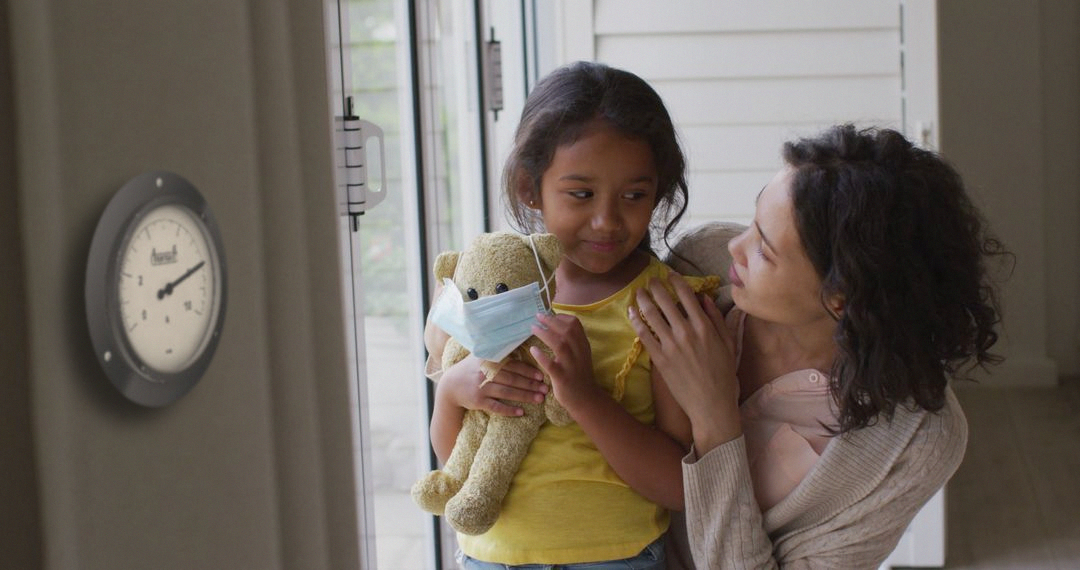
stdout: 8 A
